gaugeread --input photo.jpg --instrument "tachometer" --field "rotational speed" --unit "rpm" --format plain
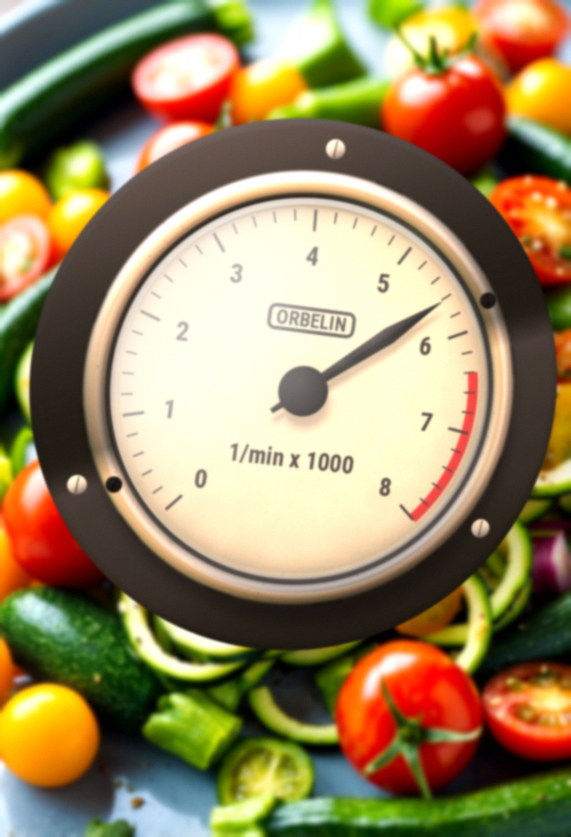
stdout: 5600 rpm
